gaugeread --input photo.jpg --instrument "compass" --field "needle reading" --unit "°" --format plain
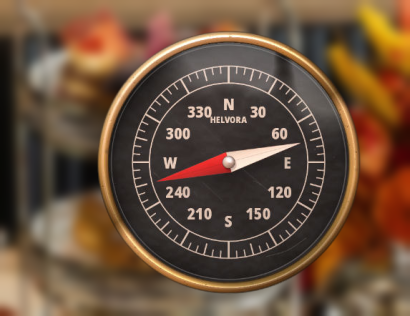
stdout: 255 °
